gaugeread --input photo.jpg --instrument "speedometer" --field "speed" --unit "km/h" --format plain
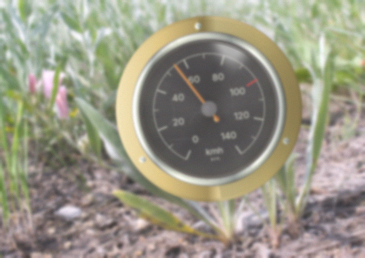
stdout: 55 km/h
